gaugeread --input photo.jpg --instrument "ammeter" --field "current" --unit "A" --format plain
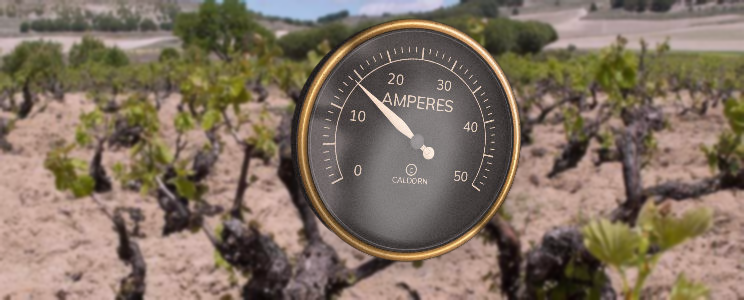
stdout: 14 A
